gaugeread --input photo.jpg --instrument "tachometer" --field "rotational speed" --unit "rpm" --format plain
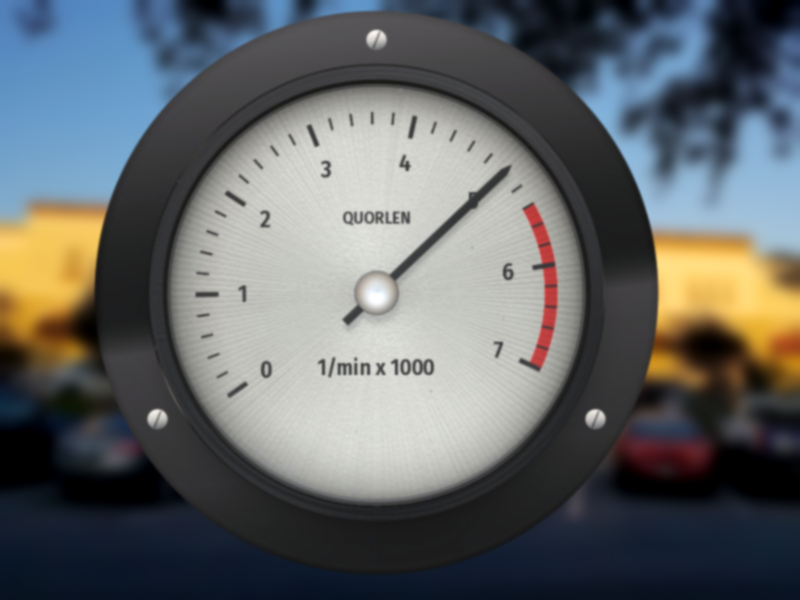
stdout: 5000 rpm
